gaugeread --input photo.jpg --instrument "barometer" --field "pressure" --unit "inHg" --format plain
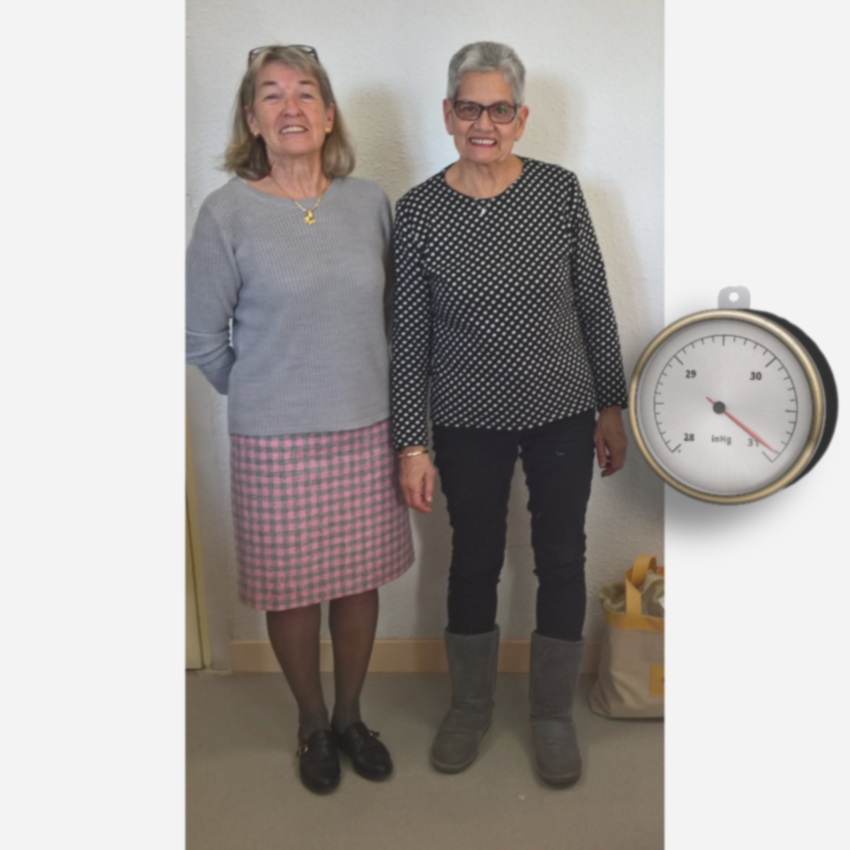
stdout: 30.9 inHg
